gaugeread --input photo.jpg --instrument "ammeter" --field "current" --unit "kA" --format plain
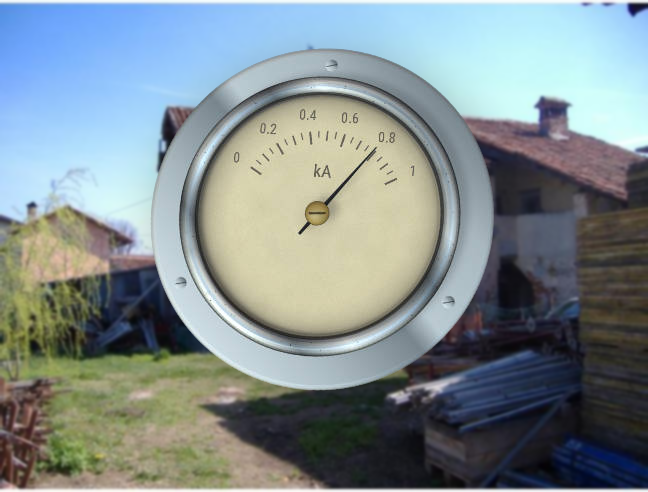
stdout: 0.8 kA
